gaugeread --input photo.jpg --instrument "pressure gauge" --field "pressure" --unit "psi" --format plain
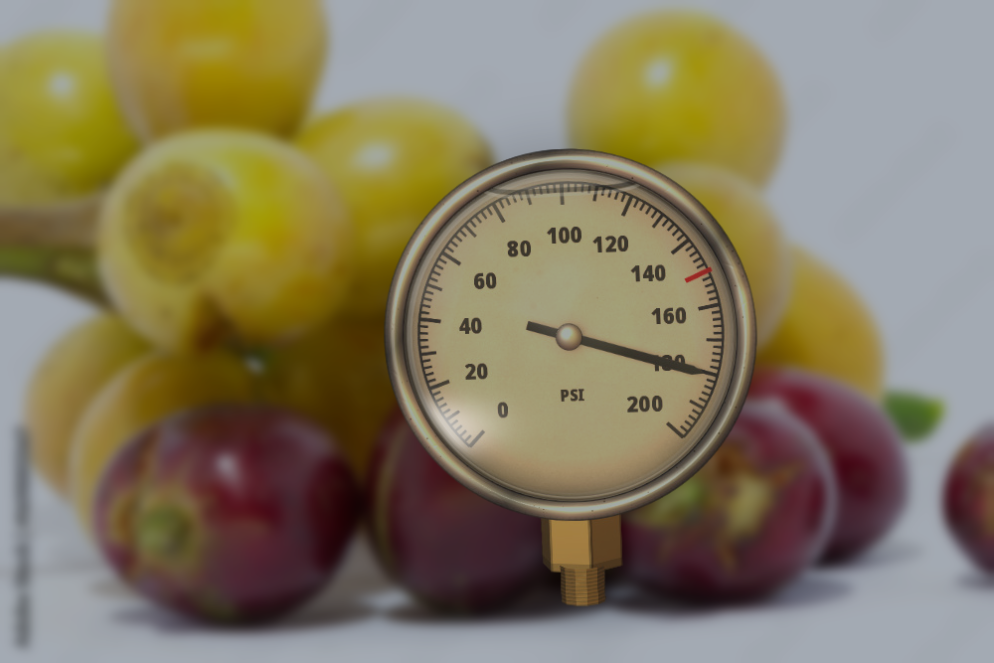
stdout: 180 psi
